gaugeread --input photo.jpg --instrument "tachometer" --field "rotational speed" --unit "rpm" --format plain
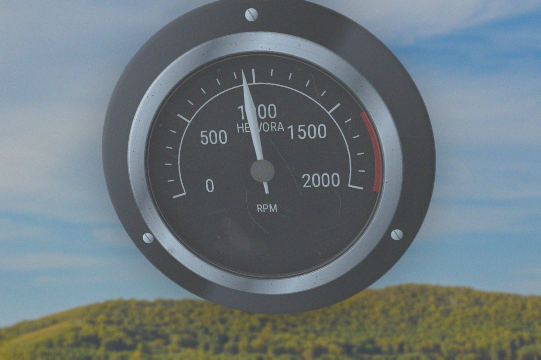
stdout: 950 rpm
